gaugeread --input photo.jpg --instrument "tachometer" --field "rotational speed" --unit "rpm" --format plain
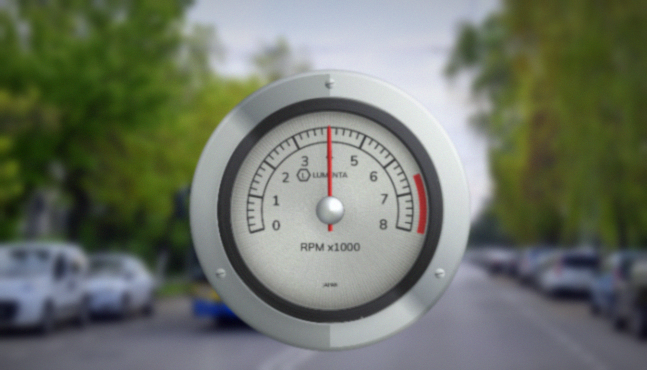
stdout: 4000 rpm
